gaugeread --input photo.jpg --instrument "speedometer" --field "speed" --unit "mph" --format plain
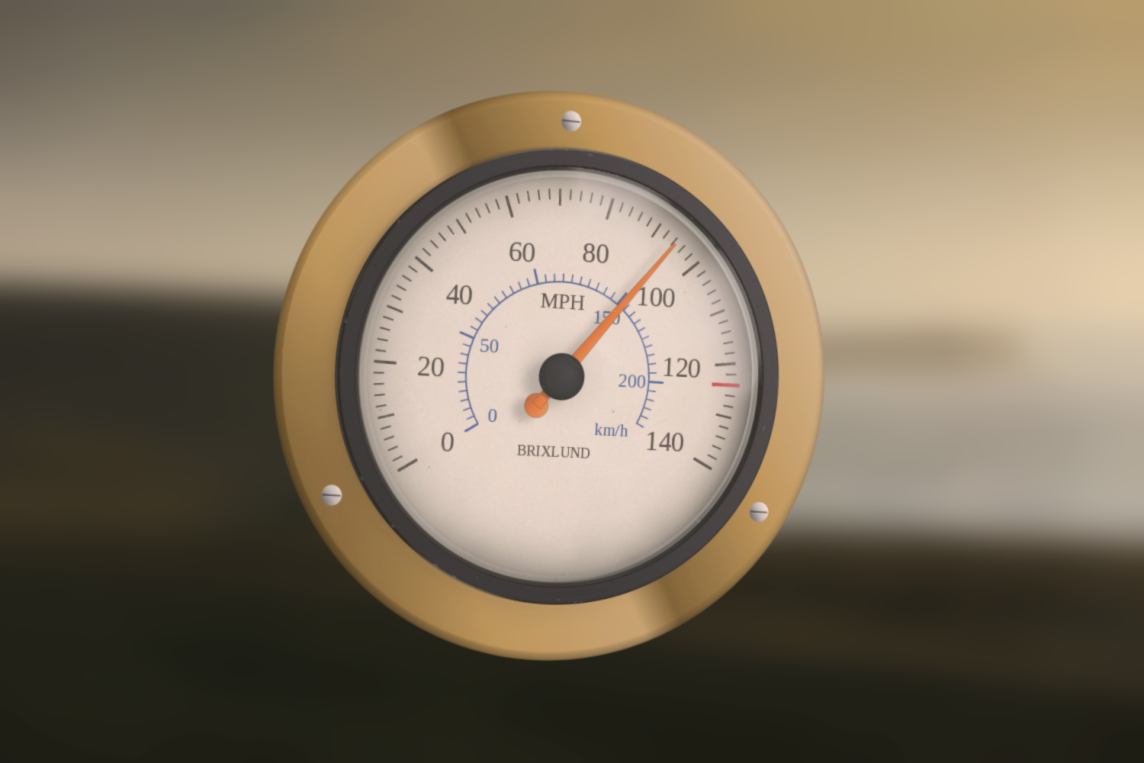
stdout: 94 mph
